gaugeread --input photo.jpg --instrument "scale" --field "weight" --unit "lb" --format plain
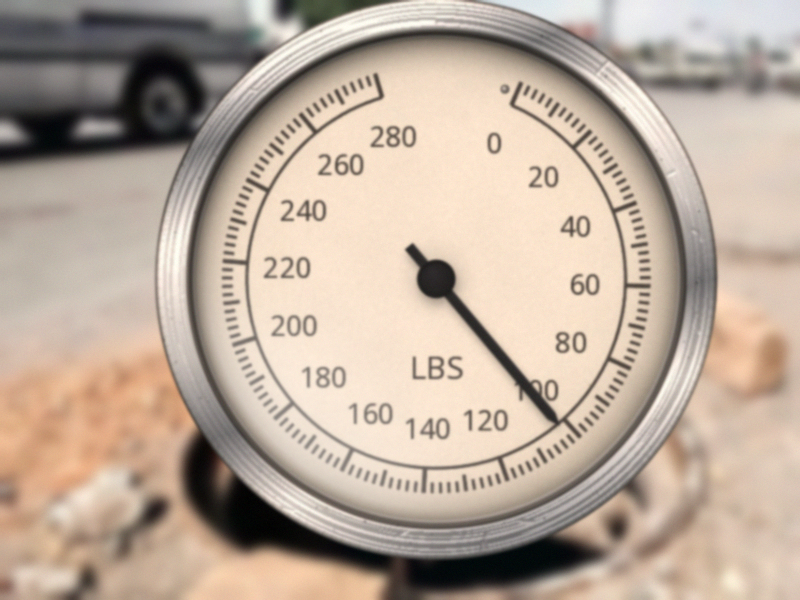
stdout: 102 lb
